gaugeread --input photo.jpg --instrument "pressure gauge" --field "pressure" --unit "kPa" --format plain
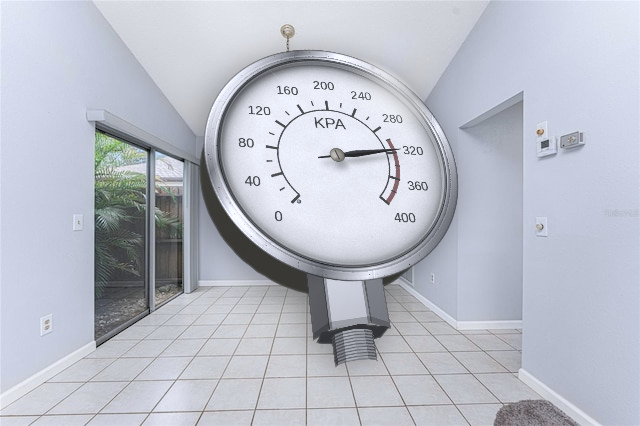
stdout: 320 kPa
